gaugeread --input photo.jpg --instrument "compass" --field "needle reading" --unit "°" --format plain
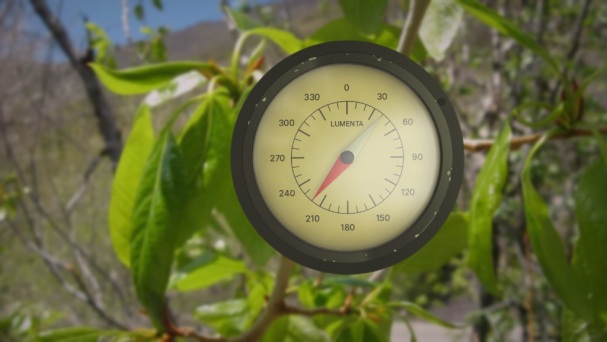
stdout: 220 °
